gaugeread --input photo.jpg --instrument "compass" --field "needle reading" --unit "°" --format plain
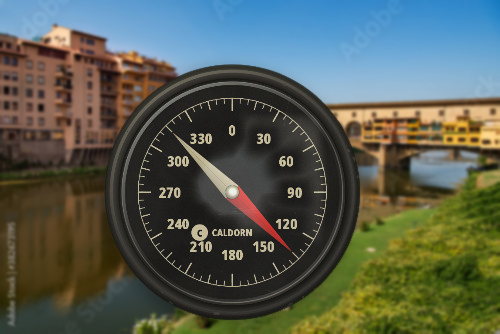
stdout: 135 °
